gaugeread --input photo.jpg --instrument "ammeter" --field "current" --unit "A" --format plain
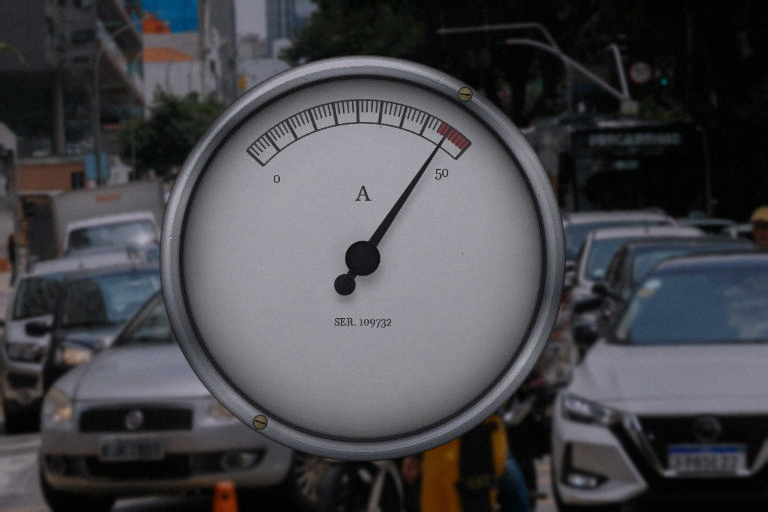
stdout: 45 A
